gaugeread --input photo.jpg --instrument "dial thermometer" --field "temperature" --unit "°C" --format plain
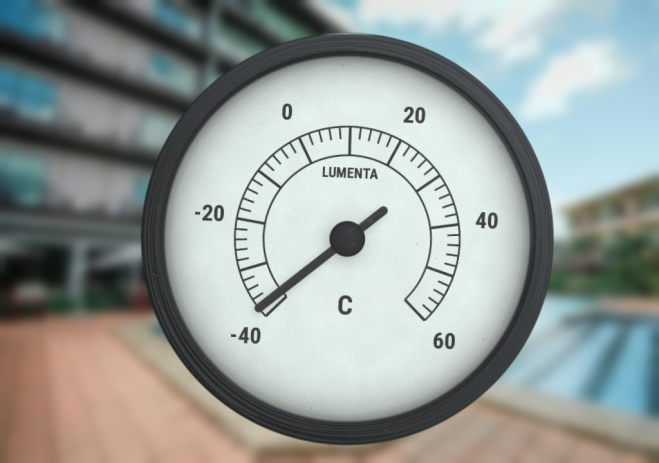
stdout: -38 °C
